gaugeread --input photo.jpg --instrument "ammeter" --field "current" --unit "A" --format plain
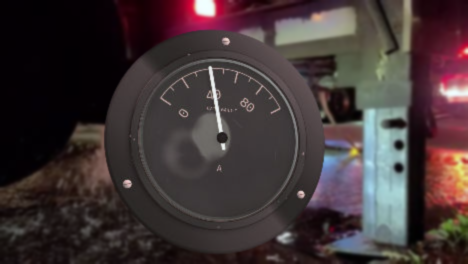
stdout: 40 A
